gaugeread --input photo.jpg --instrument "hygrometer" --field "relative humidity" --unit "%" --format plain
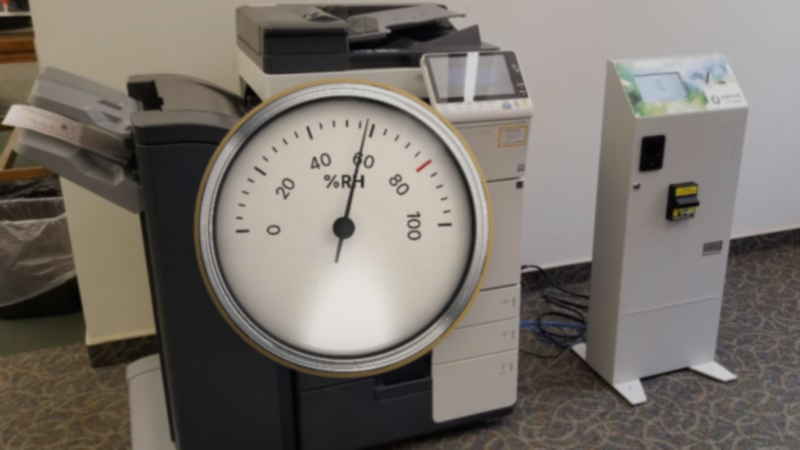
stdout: 58 %
